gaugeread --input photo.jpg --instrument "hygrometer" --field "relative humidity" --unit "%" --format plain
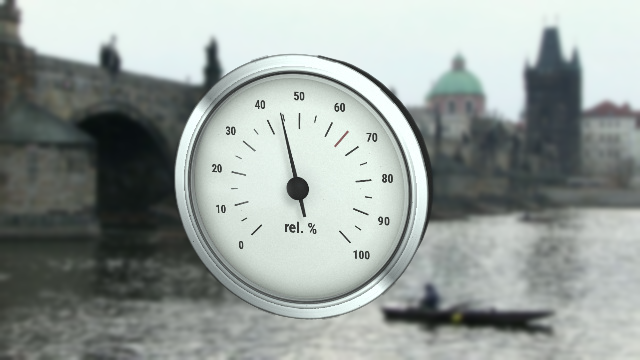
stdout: 45 %
